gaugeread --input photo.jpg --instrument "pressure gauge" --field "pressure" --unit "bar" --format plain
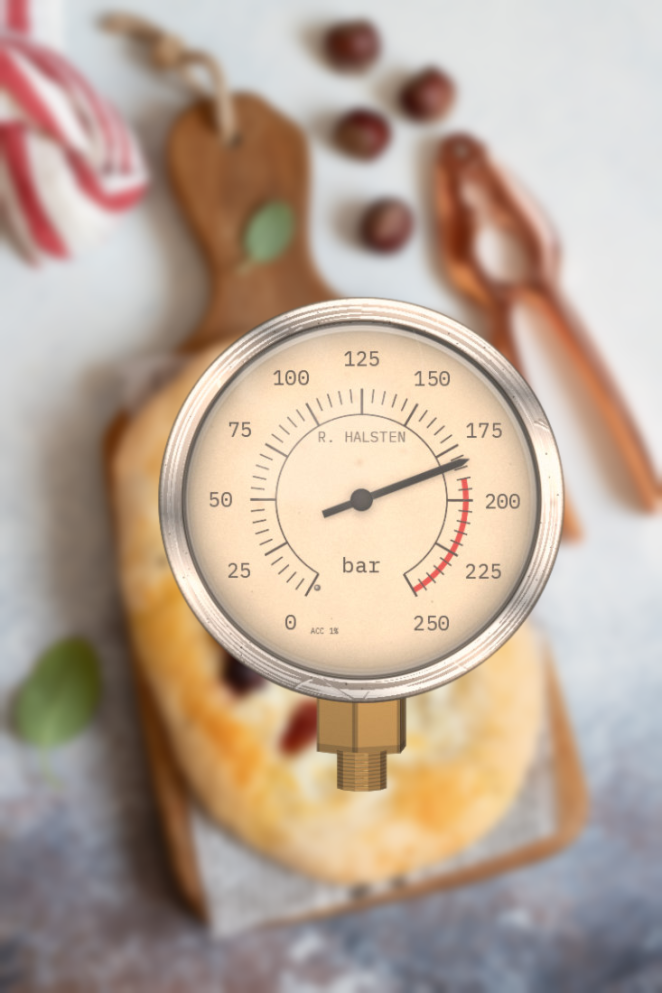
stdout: 182.5 bar
